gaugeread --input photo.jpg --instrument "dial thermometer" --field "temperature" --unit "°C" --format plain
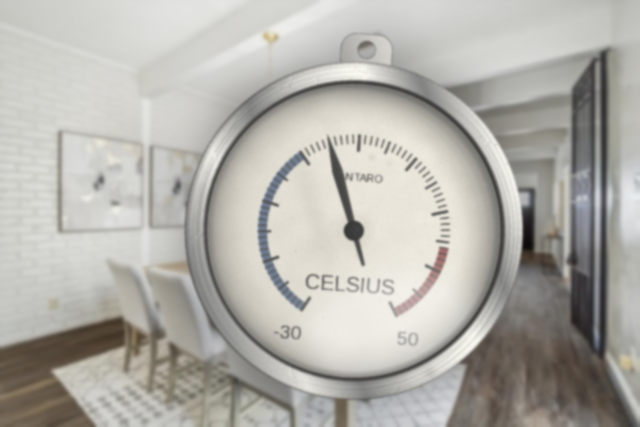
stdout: 5 °C
